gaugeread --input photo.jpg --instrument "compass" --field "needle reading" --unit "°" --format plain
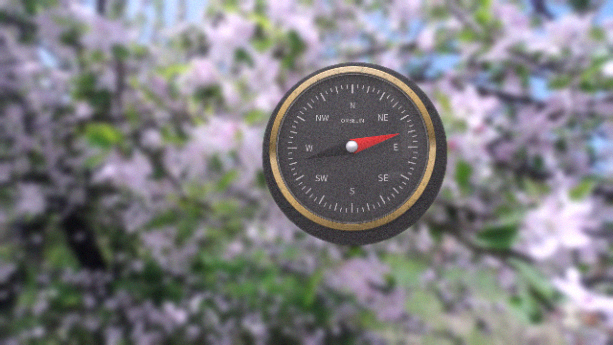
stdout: 75 °
